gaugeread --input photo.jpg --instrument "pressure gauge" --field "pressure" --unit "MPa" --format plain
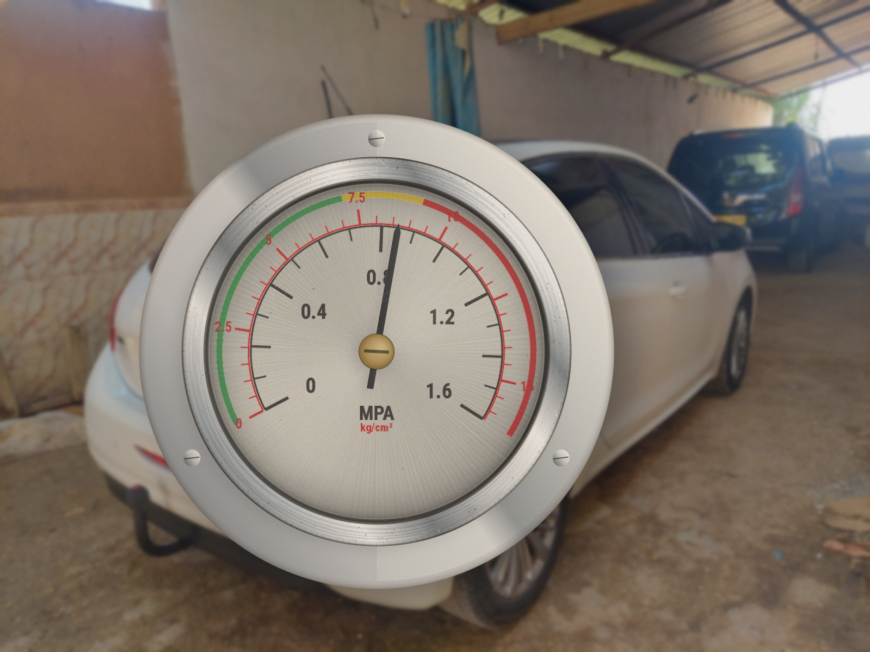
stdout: 0.85 MPa
